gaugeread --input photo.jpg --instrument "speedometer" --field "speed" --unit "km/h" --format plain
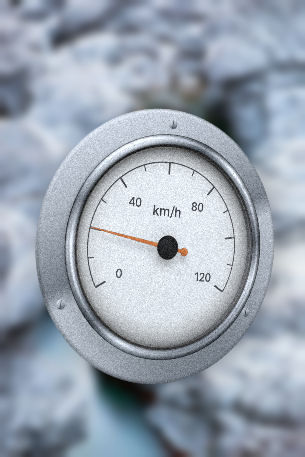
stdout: 20 km/h
